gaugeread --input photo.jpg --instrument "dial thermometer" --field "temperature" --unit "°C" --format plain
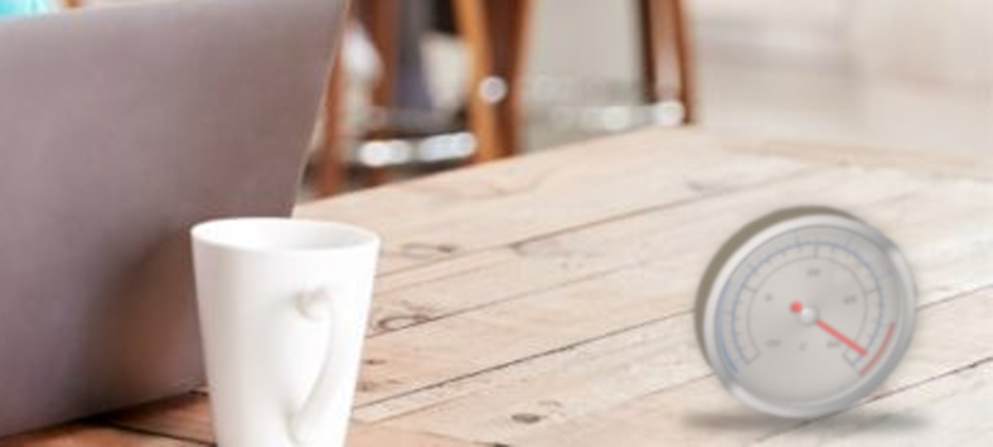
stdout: 56 °C
